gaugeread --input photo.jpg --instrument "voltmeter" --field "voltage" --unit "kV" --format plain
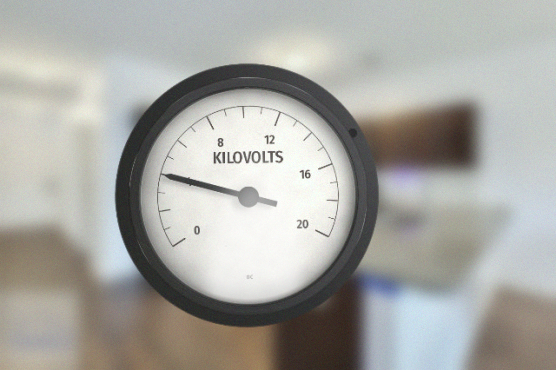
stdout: 4 kV
